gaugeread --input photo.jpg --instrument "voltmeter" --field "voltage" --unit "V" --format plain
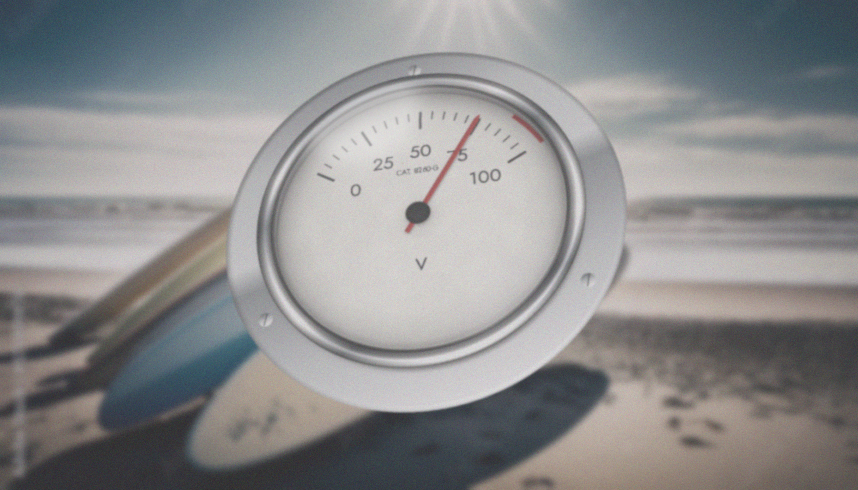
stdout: 75 V
